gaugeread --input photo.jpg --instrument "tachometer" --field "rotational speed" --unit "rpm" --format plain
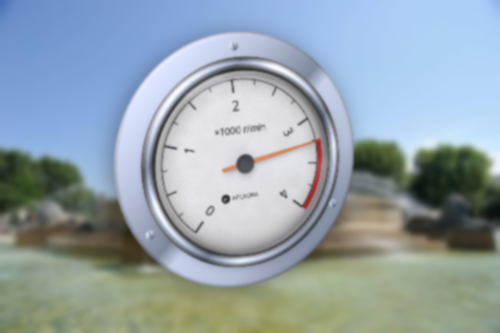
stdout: 3250 rpm
